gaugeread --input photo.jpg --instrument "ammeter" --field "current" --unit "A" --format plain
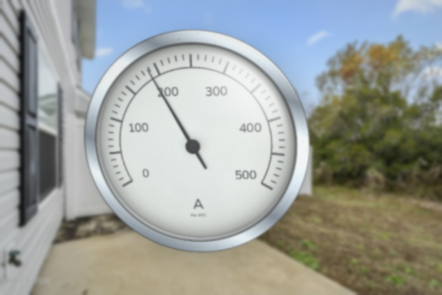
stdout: 190 A
